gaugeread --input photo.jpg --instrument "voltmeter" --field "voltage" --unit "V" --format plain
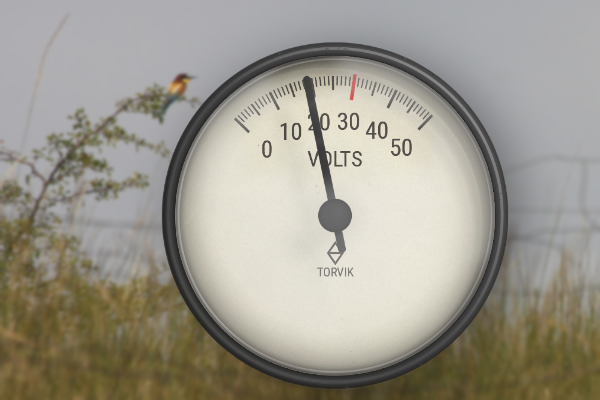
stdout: 19 V
